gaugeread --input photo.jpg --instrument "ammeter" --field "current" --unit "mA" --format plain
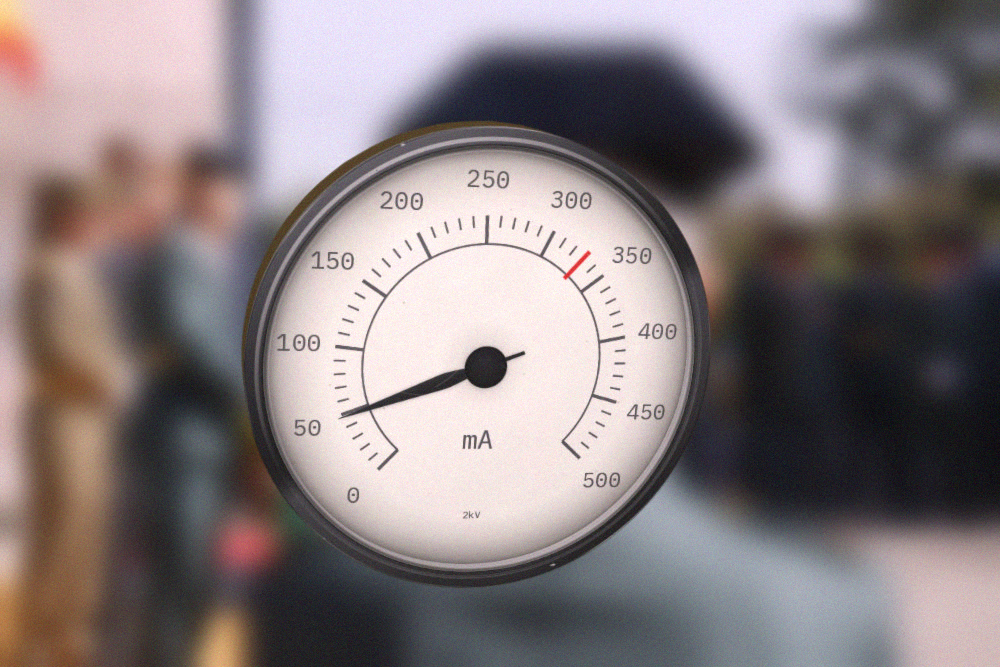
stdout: 50 mA
